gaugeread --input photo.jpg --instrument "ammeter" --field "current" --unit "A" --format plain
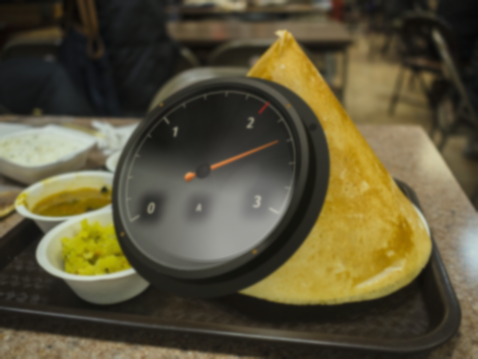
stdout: 2.4 A
